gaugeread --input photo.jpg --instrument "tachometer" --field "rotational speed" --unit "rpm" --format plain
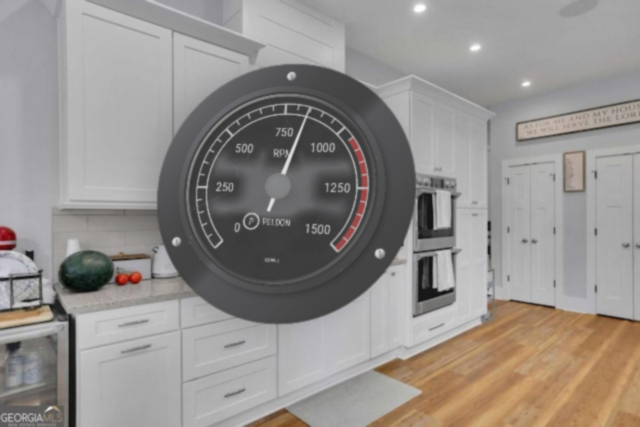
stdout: 850 rpm
